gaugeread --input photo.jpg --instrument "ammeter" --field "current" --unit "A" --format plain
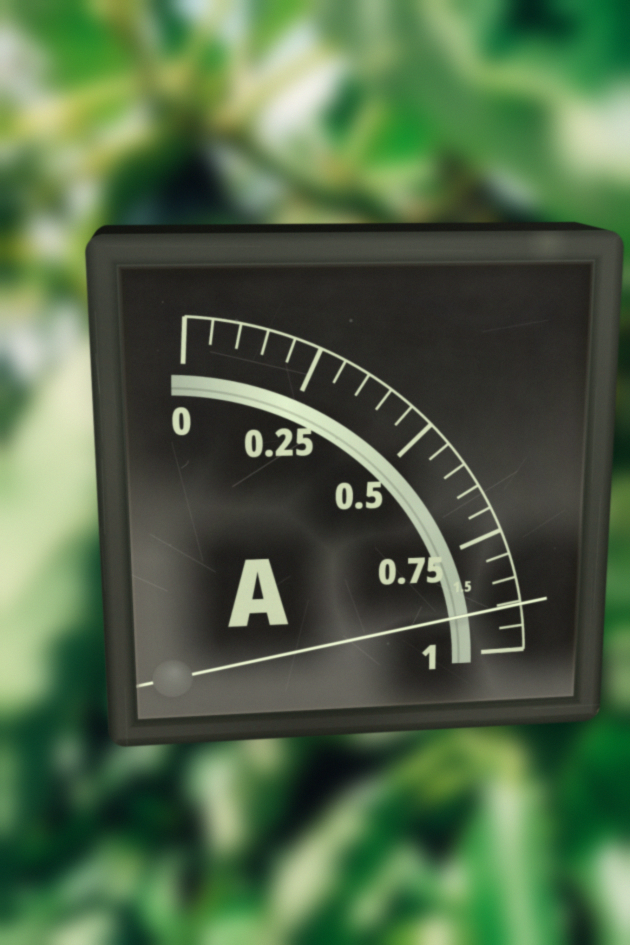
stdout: 0.9 A
